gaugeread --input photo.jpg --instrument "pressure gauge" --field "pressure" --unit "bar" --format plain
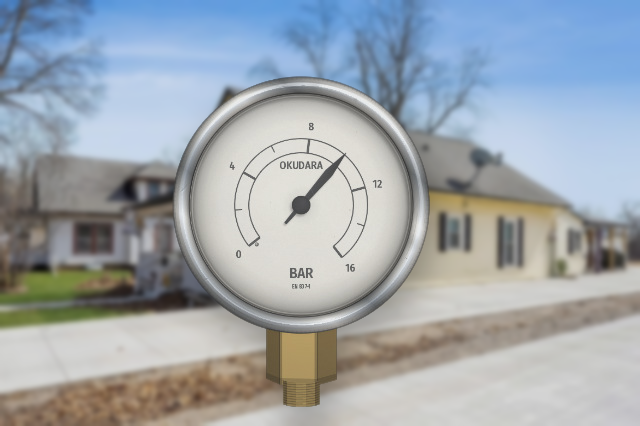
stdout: 10 bar
